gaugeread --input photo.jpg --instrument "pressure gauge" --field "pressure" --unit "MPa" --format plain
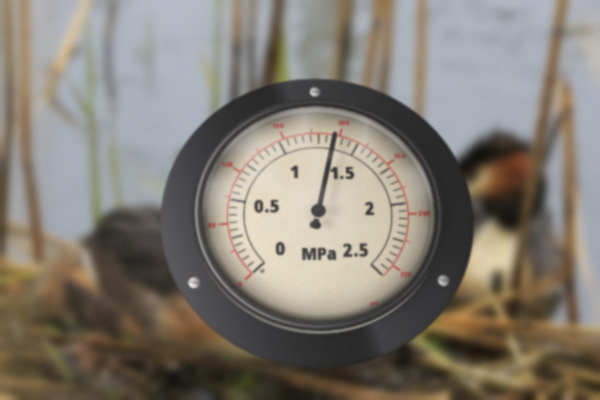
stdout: 1.35 MPa
